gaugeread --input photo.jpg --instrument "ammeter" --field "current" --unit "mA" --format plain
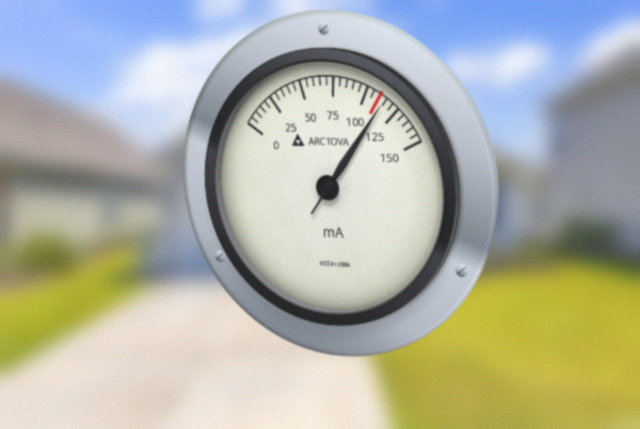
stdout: 115 mA
